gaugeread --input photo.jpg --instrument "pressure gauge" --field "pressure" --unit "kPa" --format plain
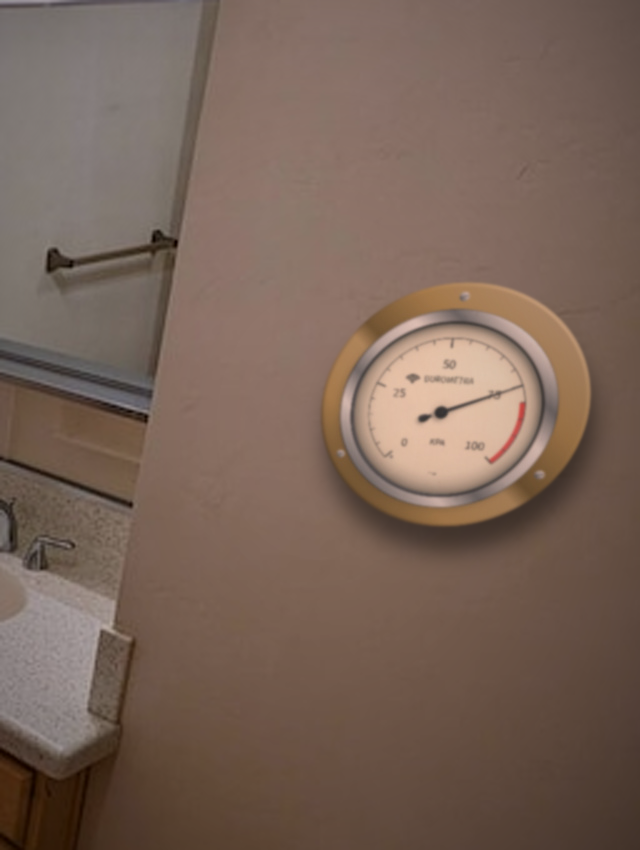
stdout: 75 kPa
